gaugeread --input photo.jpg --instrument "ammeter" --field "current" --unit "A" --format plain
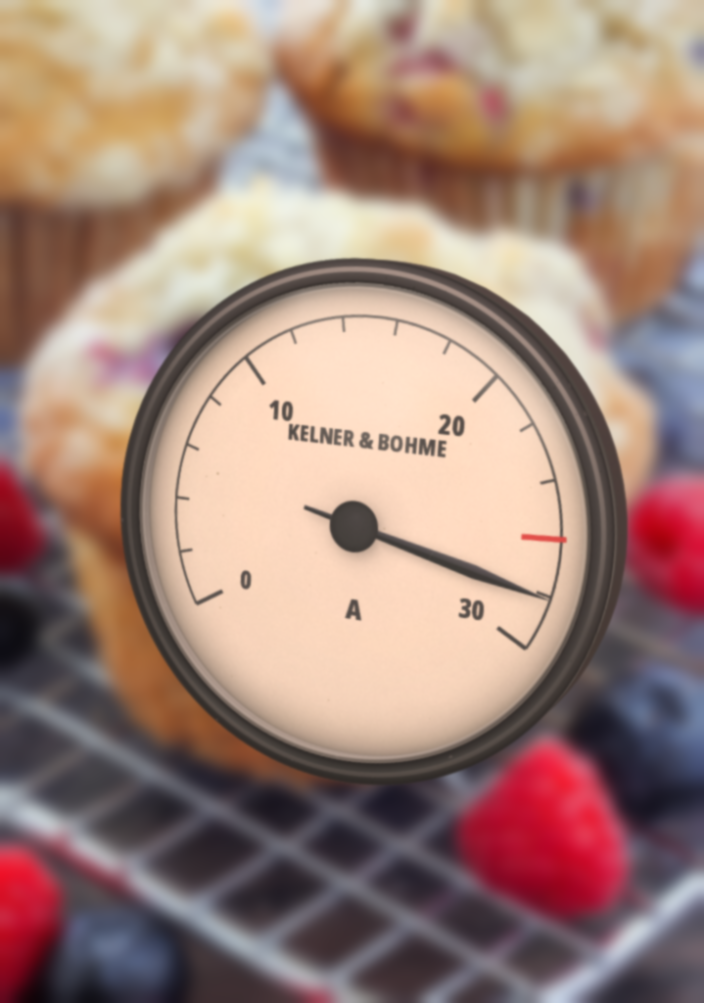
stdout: 28 A
